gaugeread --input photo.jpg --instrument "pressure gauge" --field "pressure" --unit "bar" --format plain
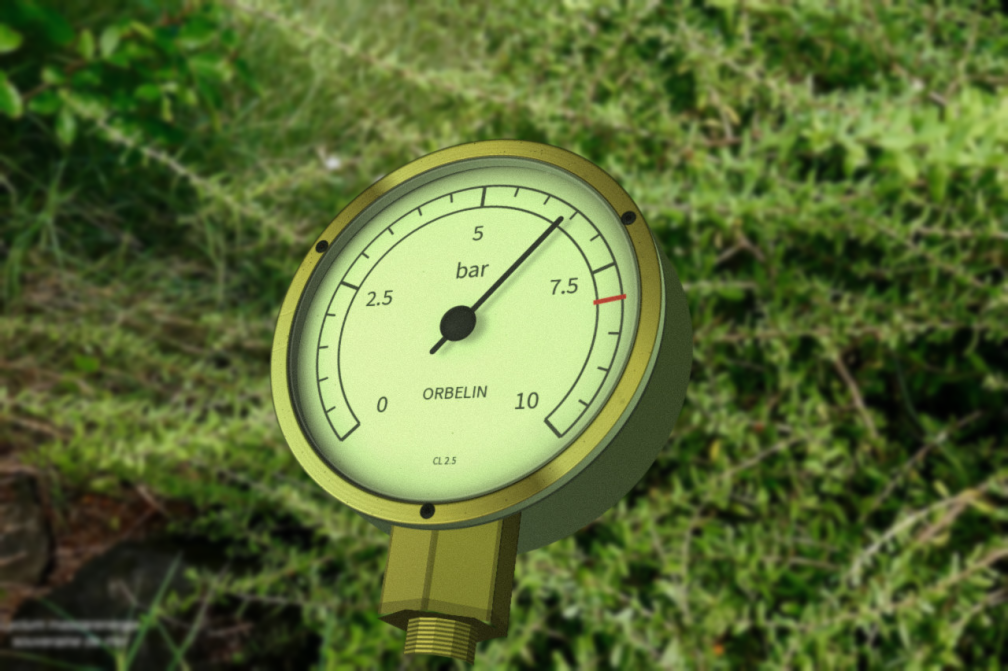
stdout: 6.5 bar
